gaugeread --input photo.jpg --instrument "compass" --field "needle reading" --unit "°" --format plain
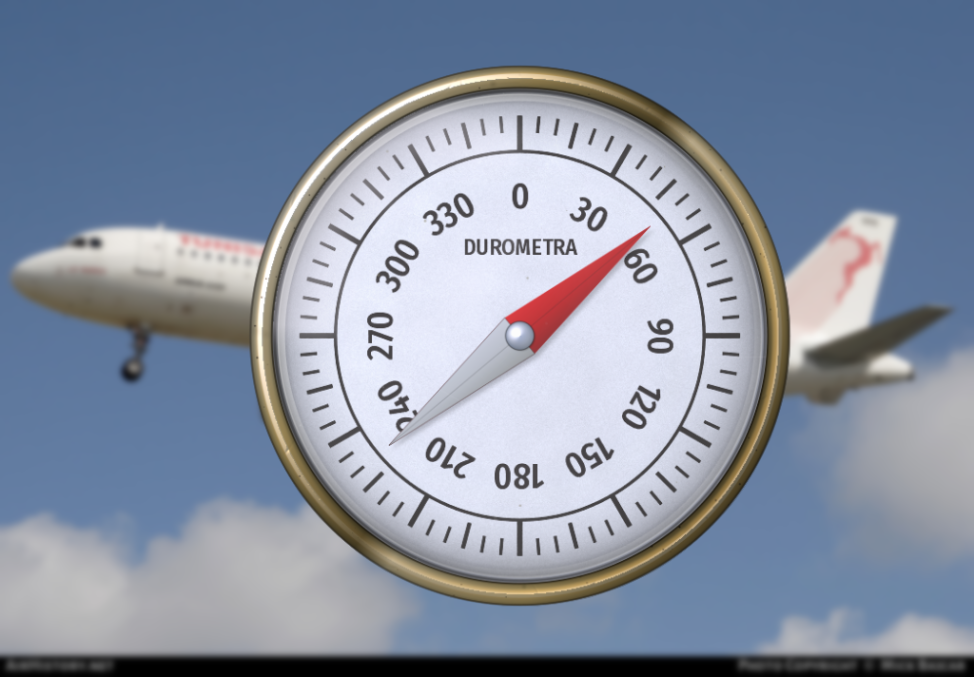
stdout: 50 °
